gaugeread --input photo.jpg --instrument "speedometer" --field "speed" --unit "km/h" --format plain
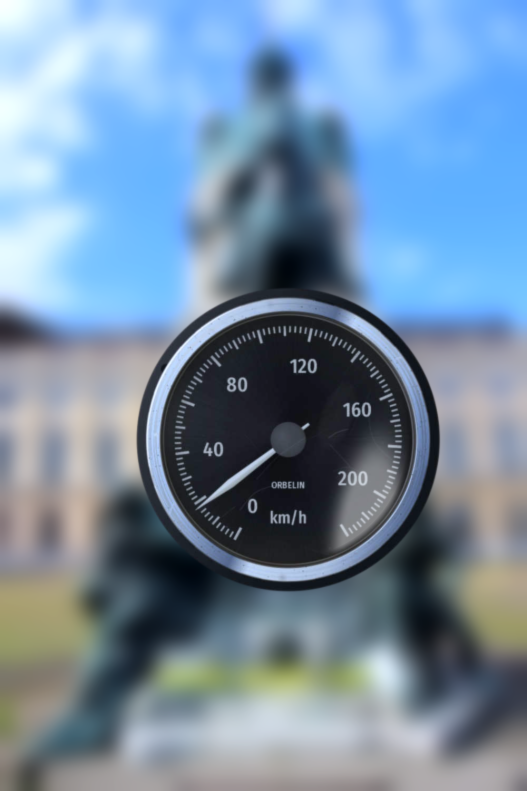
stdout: 18 km/h
